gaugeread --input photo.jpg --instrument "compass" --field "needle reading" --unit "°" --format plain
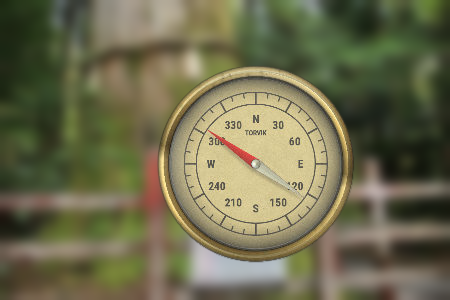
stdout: 305 °
